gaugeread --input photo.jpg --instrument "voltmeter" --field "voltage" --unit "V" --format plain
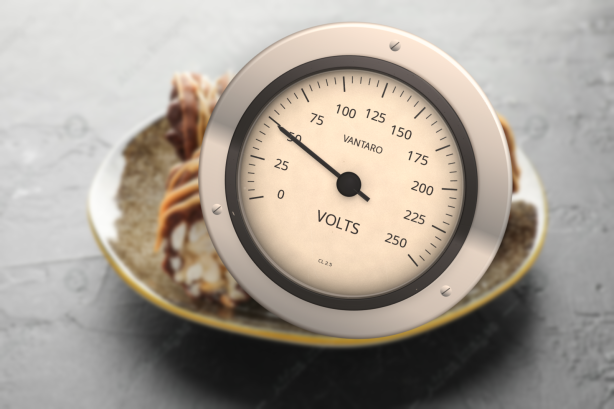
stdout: 50 V
